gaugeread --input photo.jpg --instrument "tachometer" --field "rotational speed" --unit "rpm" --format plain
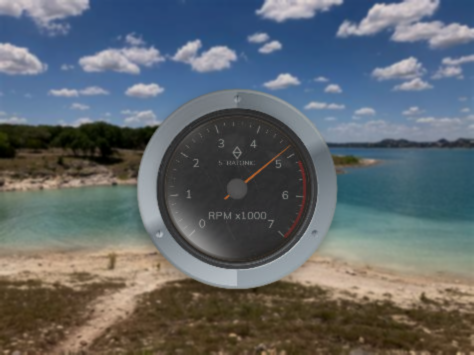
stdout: 4800 rpm
